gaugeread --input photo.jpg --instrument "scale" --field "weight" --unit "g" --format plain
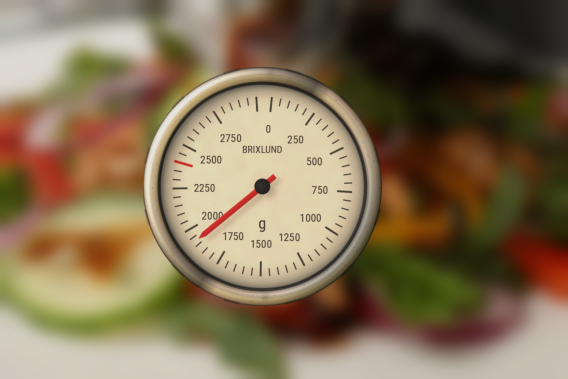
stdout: 1925 g
